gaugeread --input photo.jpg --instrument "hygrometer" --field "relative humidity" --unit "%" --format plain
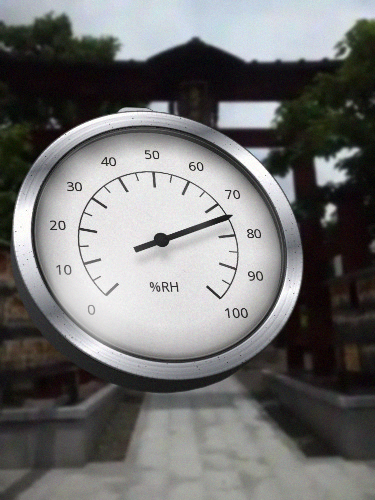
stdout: 75 %
